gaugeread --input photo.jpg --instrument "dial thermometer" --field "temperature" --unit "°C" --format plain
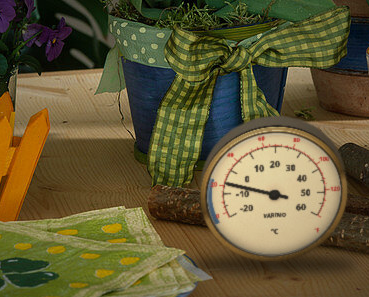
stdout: -5 °C
